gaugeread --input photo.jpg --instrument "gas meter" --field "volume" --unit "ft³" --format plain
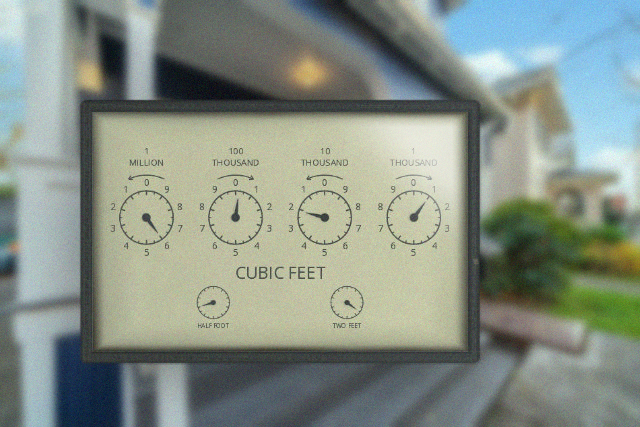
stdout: 602100 ft³
